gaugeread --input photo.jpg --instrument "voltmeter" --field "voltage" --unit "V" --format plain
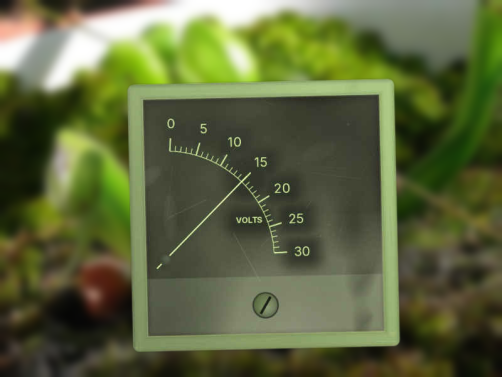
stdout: 15 V
